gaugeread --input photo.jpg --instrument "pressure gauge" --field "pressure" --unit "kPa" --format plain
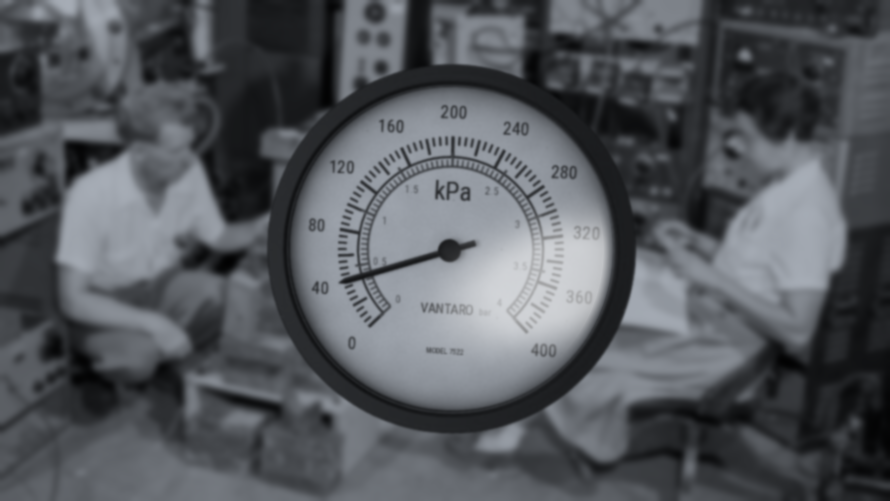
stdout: 40 kPa
